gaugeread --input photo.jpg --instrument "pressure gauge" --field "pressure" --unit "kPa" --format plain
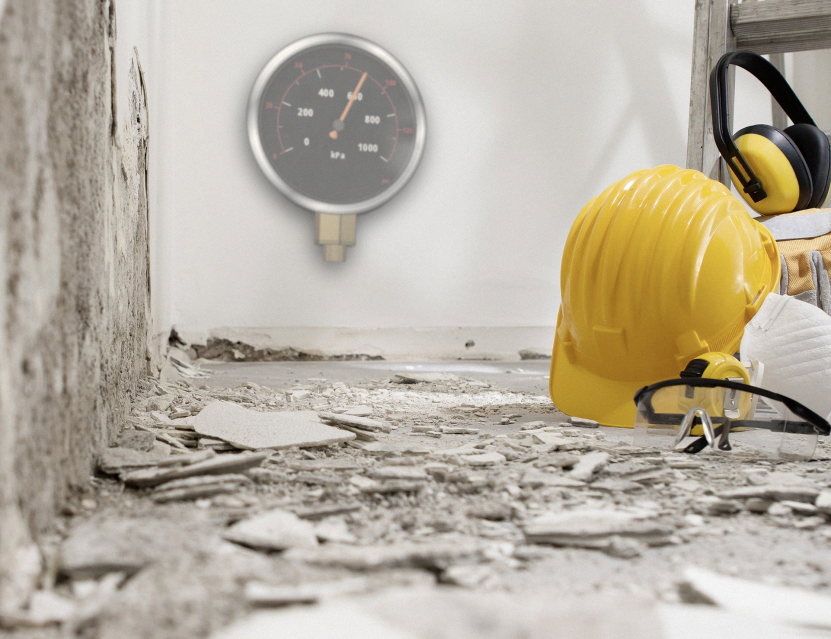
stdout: 600 kPa
